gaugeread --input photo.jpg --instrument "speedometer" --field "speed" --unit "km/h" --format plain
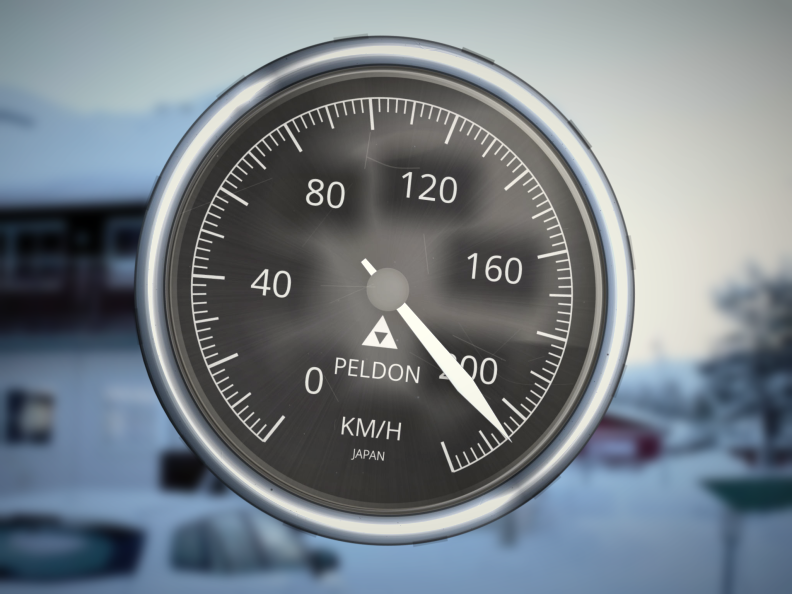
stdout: 206 km/h
